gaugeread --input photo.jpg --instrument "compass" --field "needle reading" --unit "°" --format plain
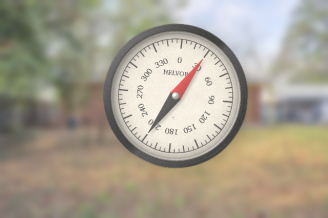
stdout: 30 °
